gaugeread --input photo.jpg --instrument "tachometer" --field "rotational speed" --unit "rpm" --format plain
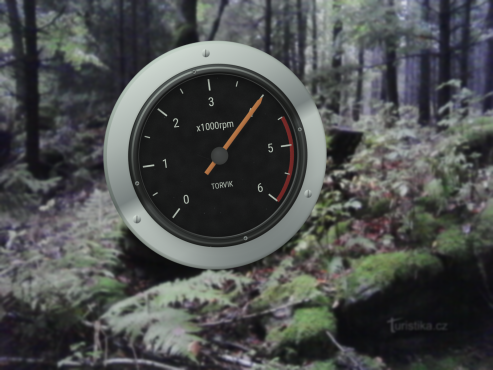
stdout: 4000 rpm
